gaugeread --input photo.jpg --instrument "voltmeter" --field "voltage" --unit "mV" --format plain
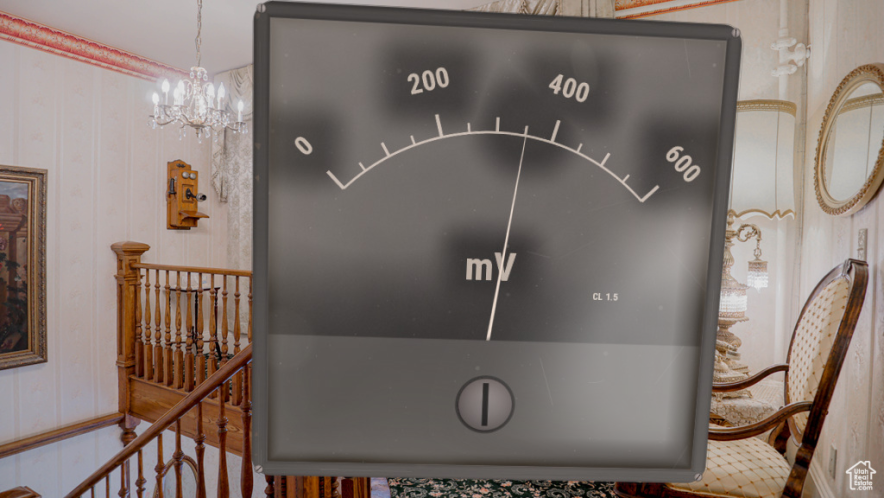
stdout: 350 mV
